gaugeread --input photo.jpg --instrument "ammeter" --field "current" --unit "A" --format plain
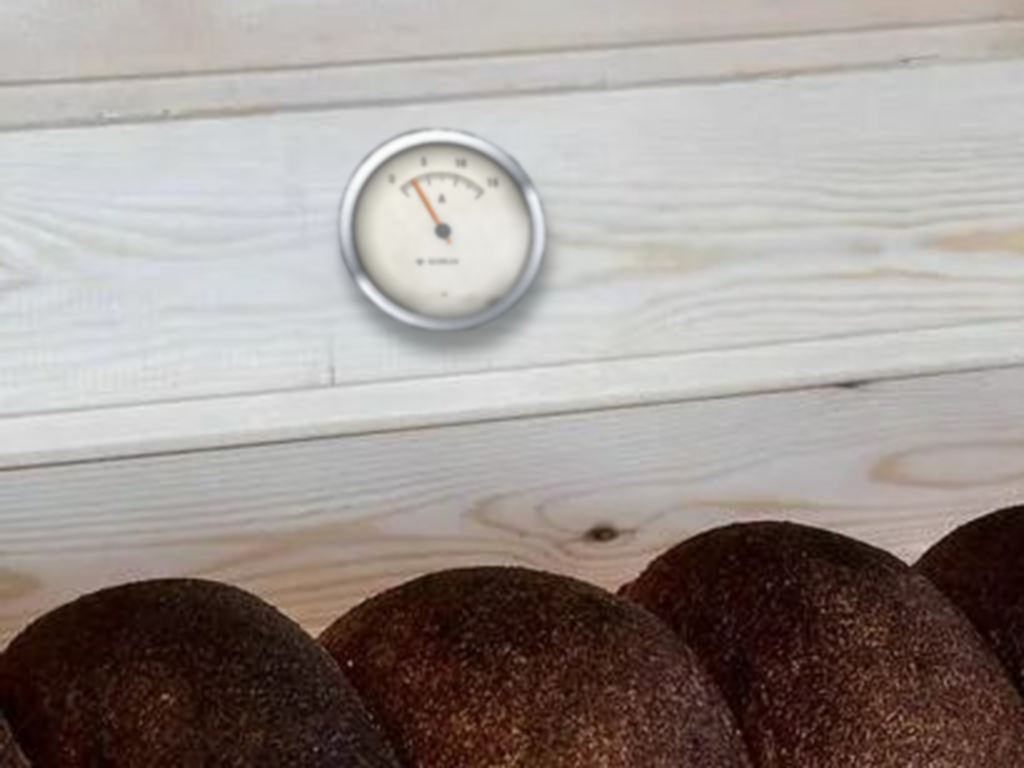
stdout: 2.5 A
